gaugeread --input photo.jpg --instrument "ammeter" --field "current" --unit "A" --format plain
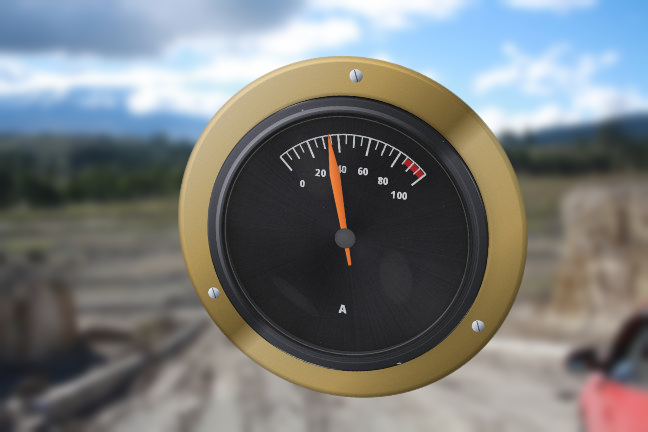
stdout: 35 A
